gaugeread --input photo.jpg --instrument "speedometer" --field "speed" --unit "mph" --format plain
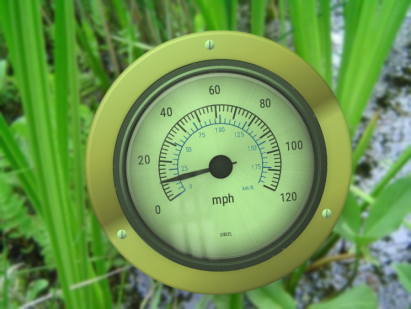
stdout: 10 mph
